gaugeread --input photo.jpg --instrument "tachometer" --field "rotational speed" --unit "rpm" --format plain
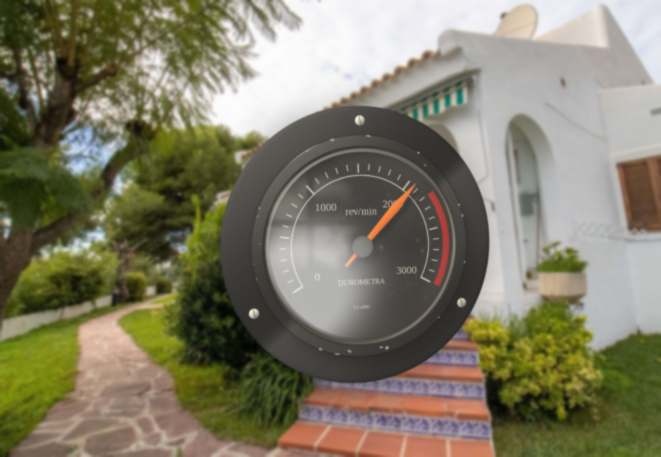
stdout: 2050 rpm
